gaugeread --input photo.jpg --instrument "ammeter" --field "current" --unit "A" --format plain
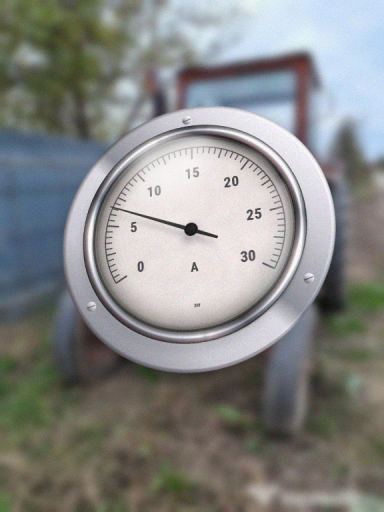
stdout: 6.5 A
